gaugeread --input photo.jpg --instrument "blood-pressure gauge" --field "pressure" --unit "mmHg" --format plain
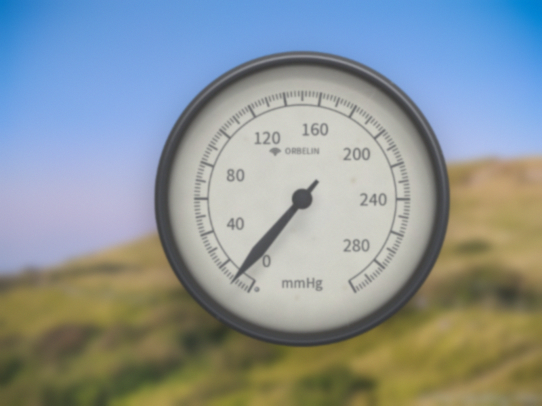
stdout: 10 mmHg
